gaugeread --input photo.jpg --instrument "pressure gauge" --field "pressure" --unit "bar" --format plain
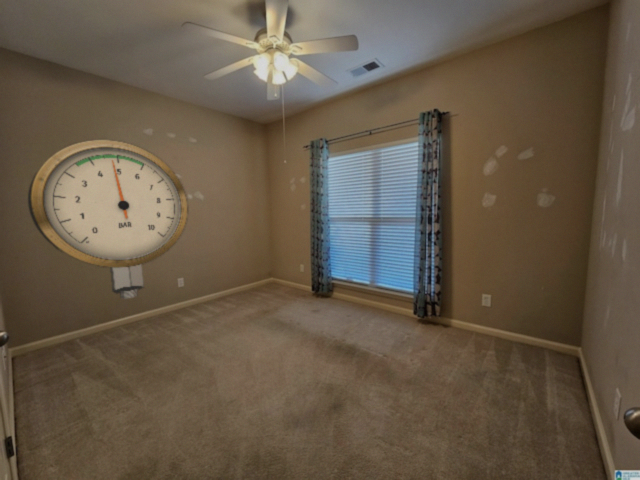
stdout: 4.75 bar
